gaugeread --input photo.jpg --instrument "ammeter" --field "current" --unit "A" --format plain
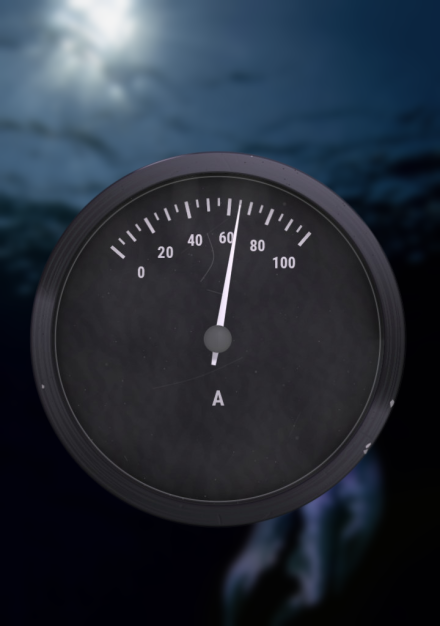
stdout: 65 A
